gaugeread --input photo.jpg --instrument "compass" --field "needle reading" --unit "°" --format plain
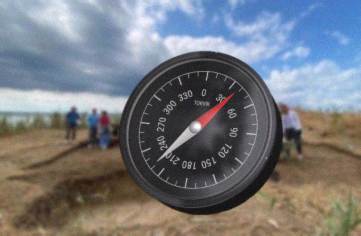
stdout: 40 °
